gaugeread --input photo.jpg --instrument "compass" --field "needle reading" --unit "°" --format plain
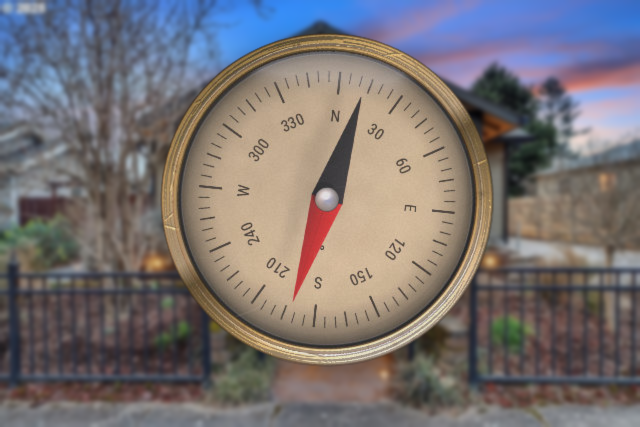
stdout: 192.5 °
